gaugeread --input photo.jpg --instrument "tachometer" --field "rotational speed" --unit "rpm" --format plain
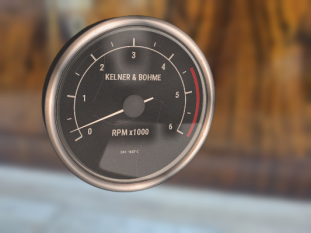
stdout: 250 rpm
